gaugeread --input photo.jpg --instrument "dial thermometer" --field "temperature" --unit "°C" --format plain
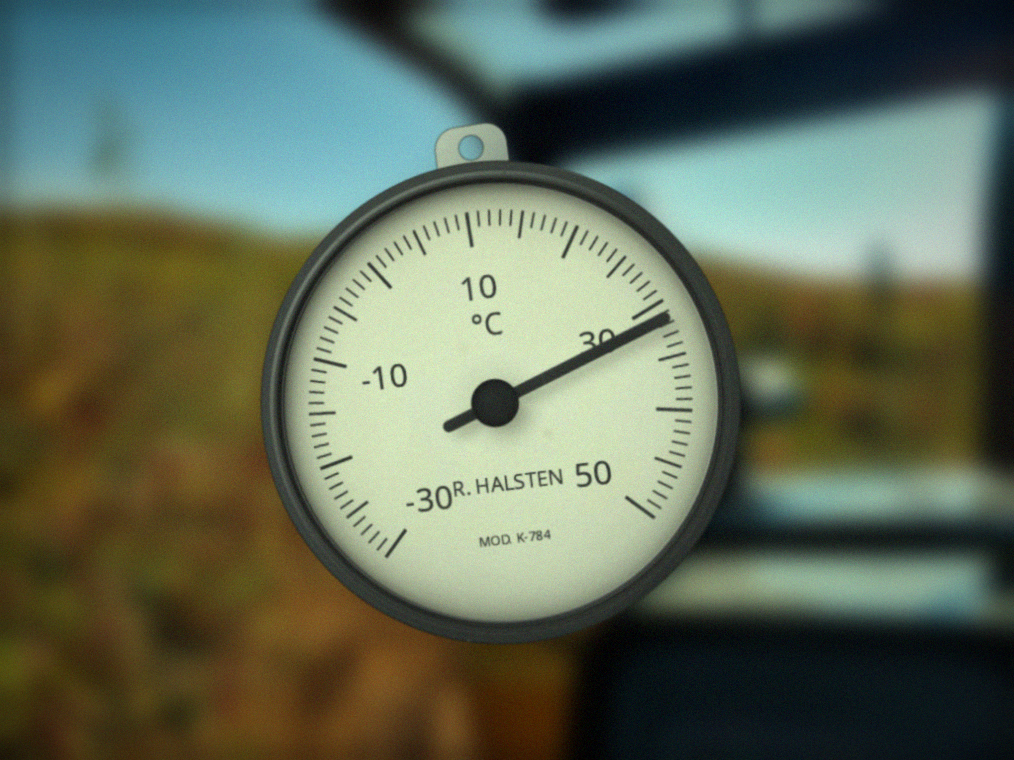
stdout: 31.5 °C
